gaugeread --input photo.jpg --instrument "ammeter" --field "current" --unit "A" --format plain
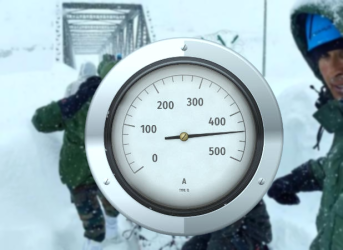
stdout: 440 A
